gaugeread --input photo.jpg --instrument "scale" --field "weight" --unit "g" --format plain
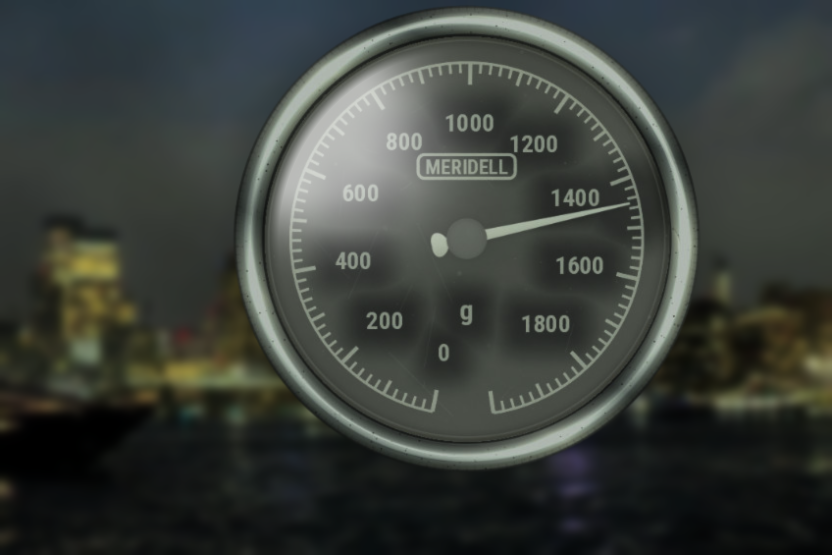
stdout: 1450 g
